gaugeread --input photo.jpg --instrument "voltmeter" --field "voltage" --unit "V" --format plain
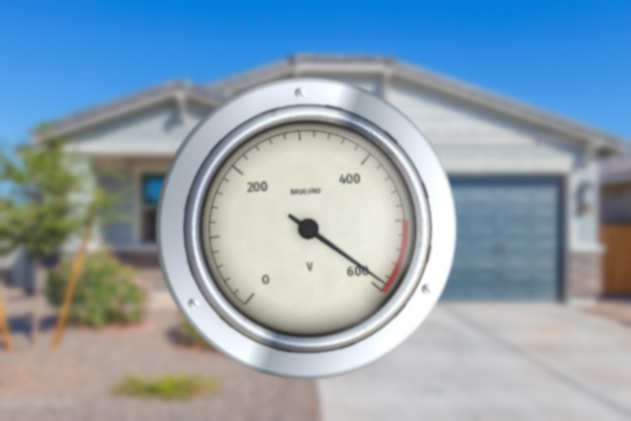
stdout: 590 V
